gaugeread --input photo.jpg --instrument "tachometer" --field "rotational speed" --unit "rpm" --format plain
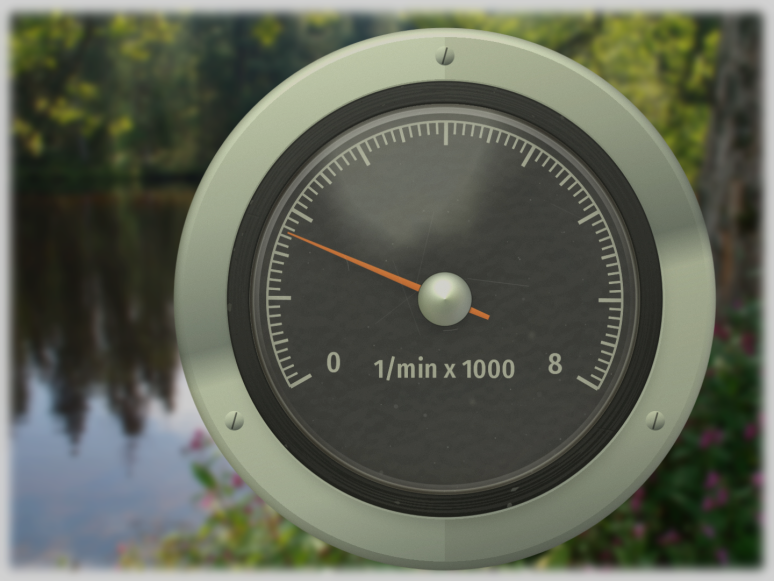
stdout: 1750 rpm
